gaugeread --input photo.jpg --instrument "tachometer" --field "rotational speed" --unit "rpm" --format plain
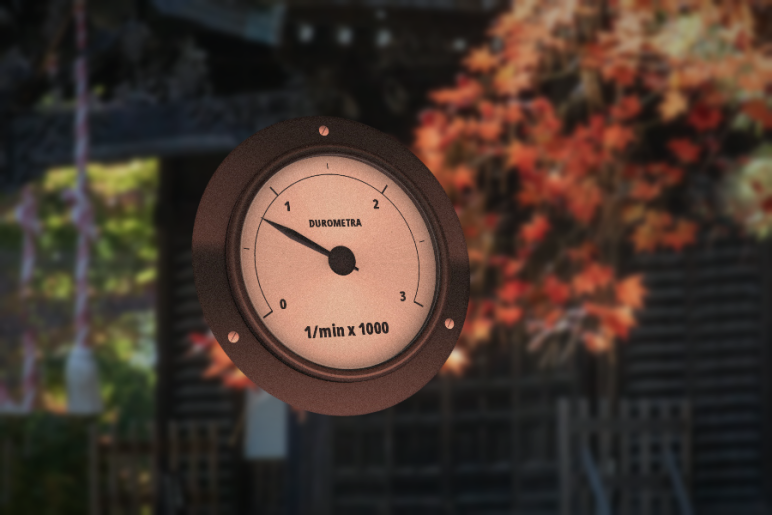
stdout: 750 rpm
